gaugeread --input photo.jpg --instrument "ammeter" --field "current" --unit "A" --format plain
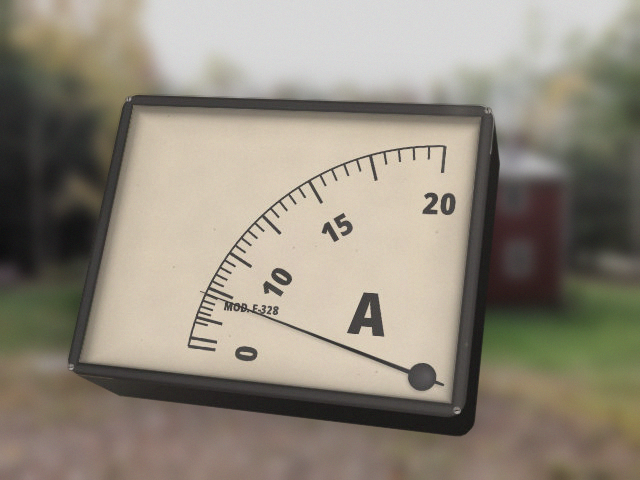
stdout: 7 A
